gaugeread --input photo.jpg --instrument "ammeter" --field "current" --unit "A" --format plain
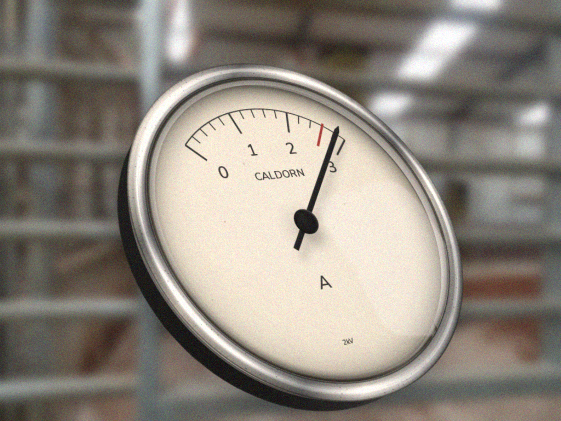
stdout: 2.8 A
